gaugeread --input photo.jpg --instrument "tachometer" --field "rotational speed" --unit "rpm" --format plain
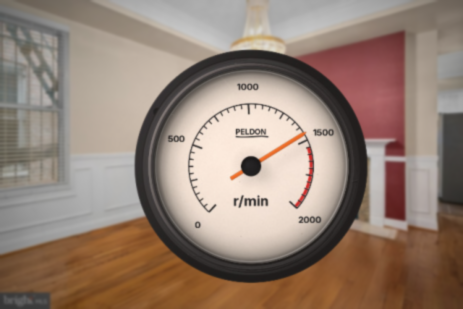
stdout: 1450 rpm
